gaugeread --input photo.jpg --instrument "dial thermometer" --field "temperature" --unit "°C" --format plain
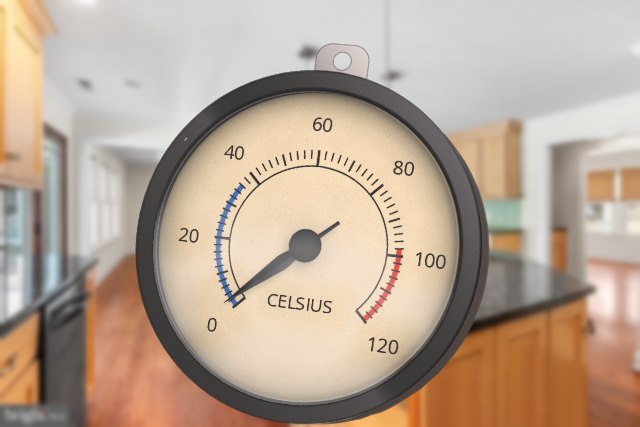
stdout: 2 °C
